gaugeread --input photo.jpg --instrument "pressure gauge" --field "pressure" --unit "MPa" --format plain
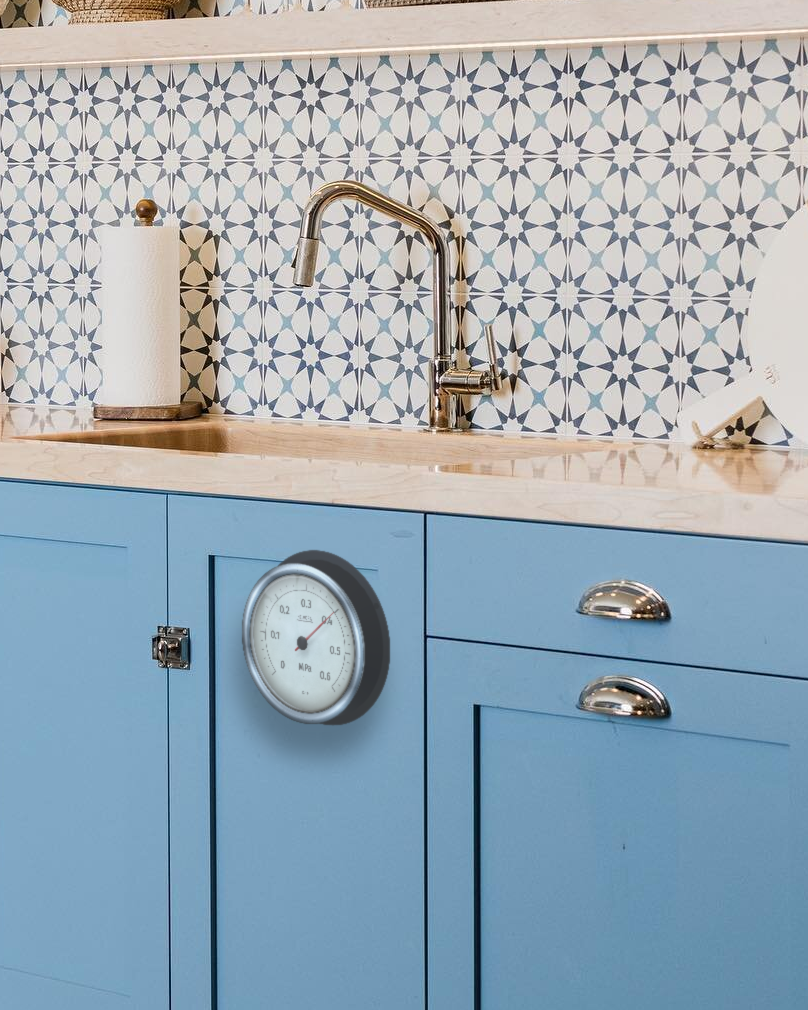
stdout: 0.4 MPa
